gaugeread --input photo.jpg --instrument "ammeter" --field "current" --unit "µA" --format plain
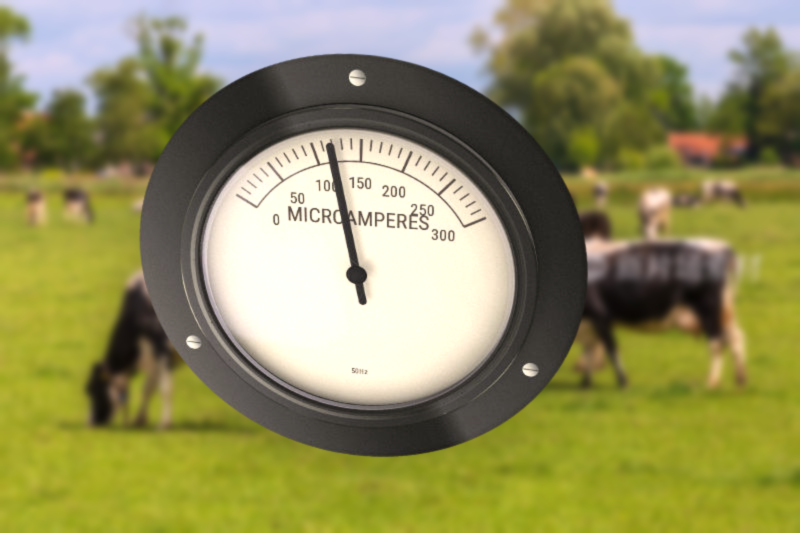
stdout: 120 µA
